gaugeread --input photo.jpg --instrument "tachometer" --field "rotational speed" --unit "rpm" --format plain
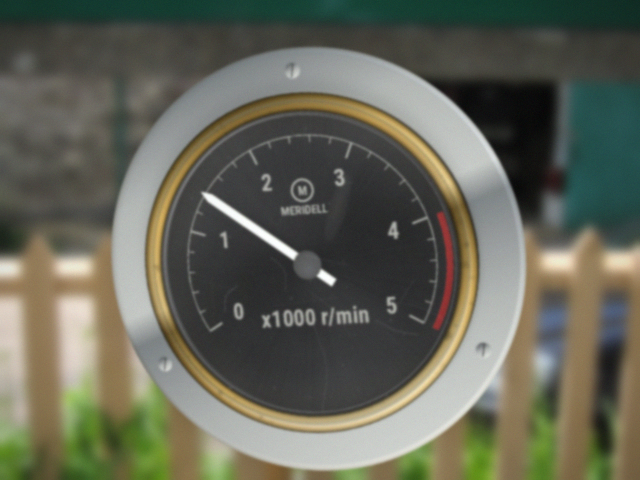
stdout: 1400 rpm
